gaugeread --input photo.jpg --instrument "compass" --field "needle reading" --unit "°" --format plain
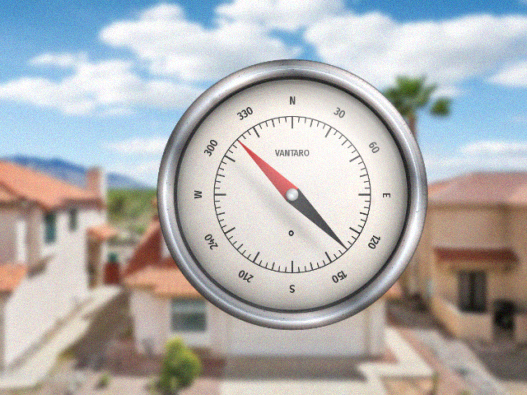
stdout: 315 °
